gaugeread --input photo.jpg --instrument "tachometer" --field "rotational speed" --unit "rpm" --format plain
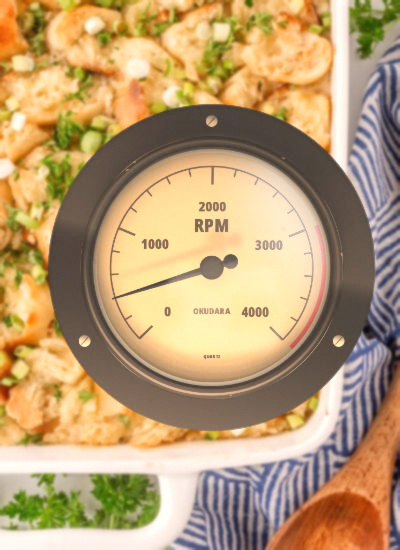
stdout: 400 rpm
